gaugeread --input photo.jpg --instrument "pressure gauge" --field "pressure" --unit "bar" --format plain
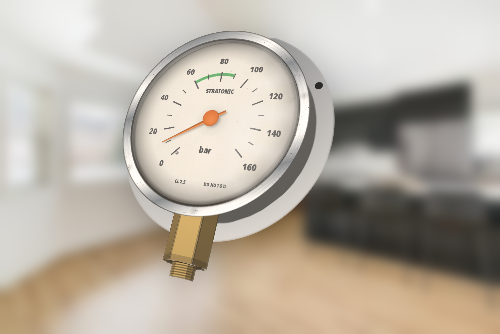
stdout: 10 bar
